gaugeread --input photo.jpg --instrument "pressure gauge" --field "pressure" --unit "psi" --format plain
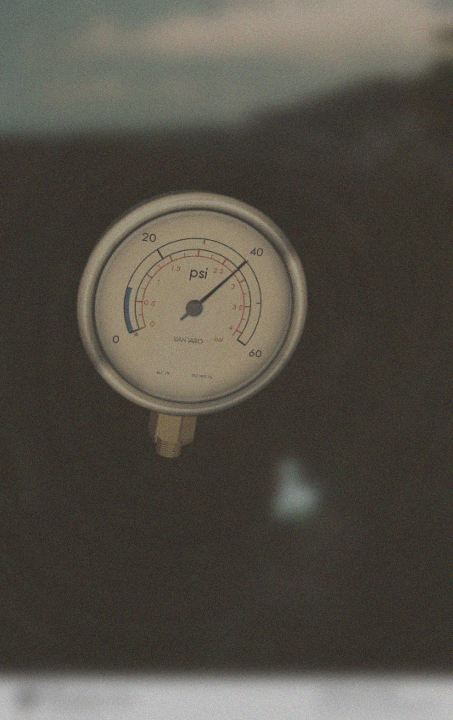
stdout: 40 psi
